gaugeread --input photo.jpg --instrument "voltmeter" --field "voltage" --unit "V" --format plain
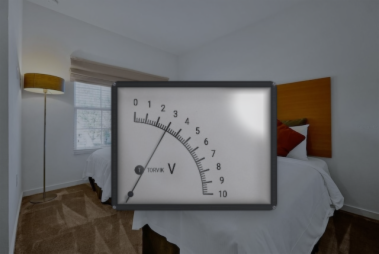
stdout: 3 V
